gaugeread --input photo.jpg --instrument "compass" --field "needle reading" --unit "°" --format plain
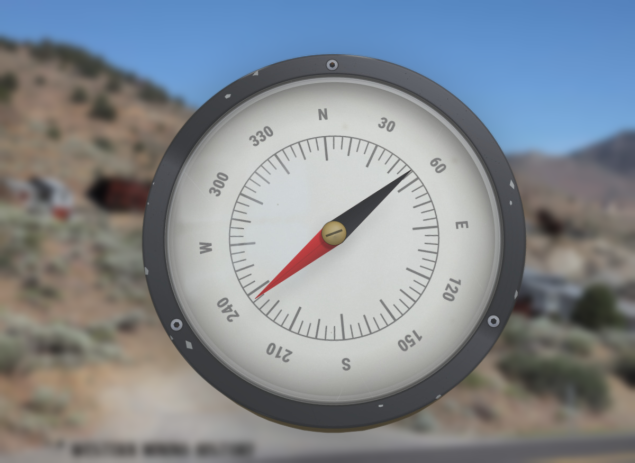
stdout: 235 °
